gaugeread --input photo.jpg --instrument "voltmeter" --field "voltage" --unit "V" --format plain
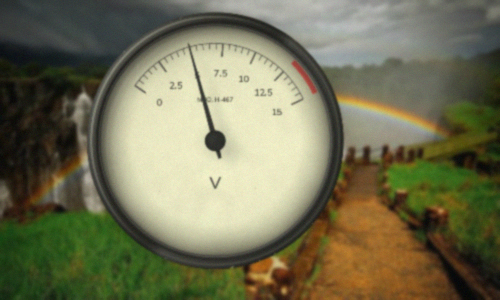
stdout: 5 V
